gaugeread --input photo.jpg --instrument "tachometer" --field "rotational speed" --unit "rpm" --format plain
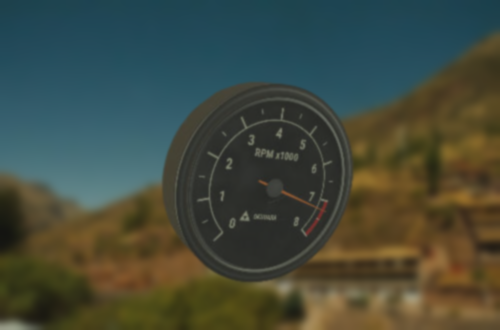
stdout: 7250 rpm
